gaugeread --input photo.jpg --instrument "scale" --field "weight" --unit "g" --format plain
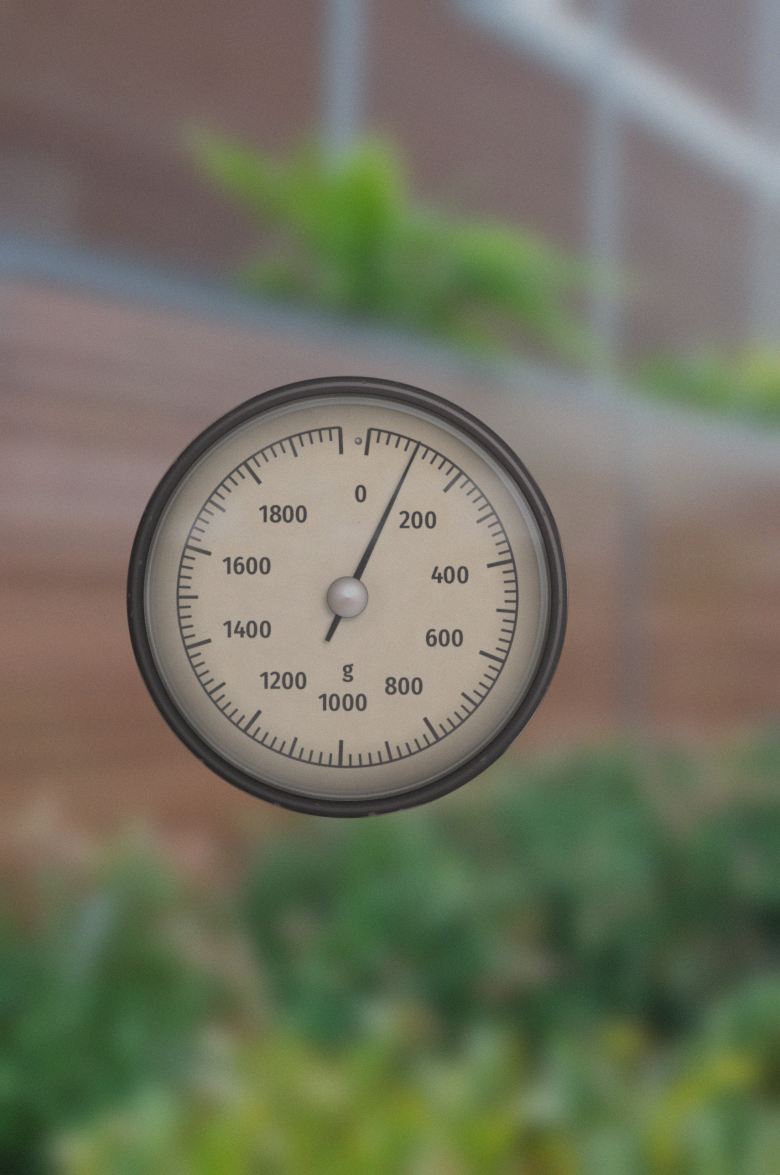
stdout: 100 g
